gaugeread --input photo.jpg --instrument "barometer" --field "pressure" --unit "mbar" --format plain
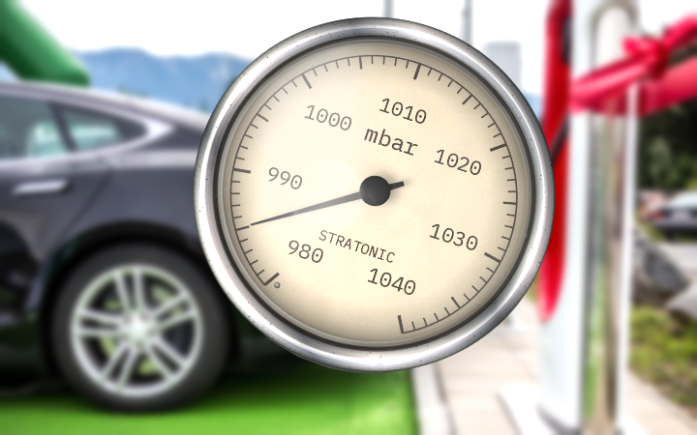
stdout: 985 mbar
